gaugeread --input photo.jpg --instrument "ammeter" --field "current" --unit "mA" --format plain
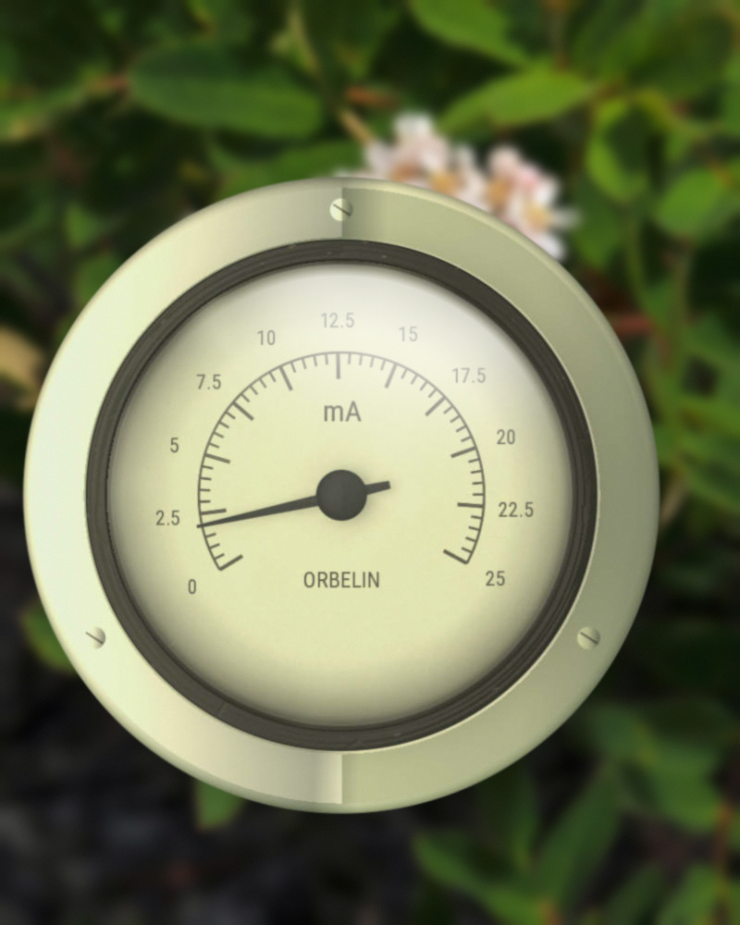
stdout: 2 mA
